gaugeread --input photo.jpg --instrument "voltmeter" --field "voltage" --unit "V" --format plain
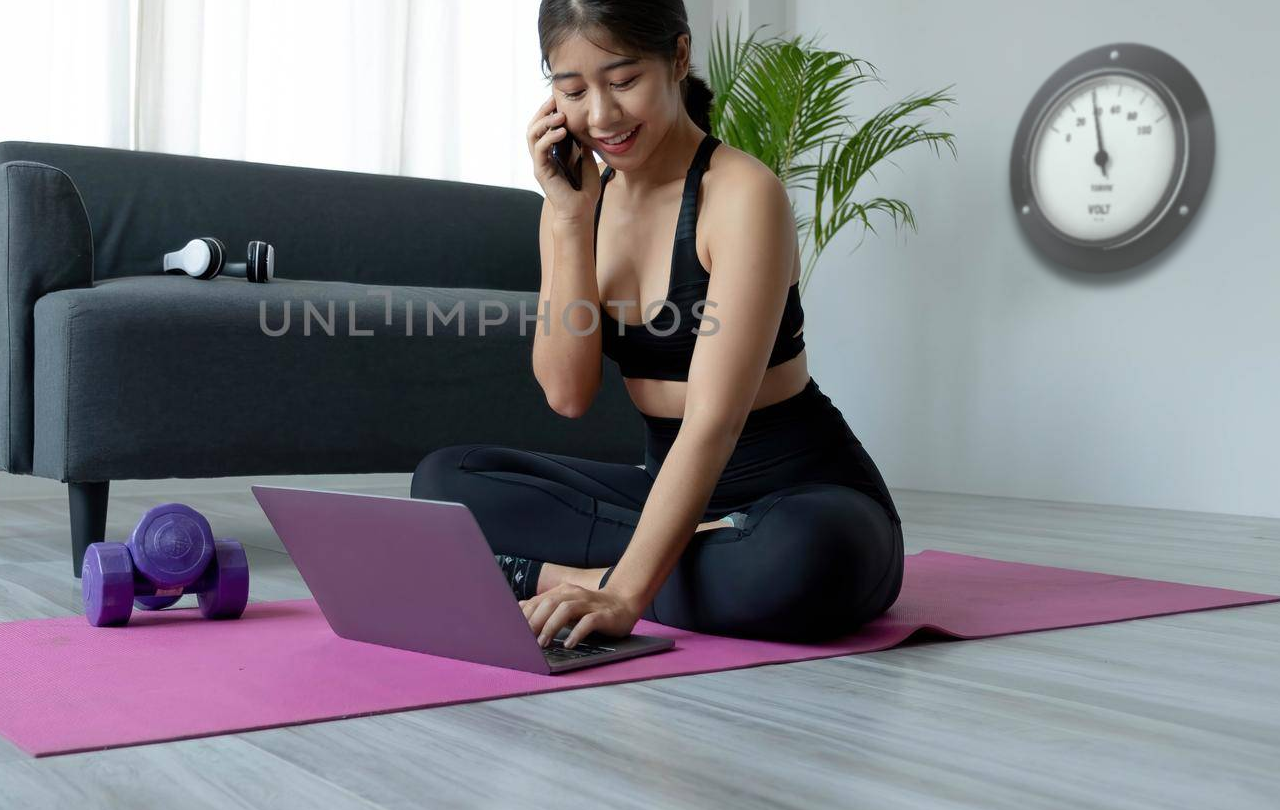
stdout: 40 V
